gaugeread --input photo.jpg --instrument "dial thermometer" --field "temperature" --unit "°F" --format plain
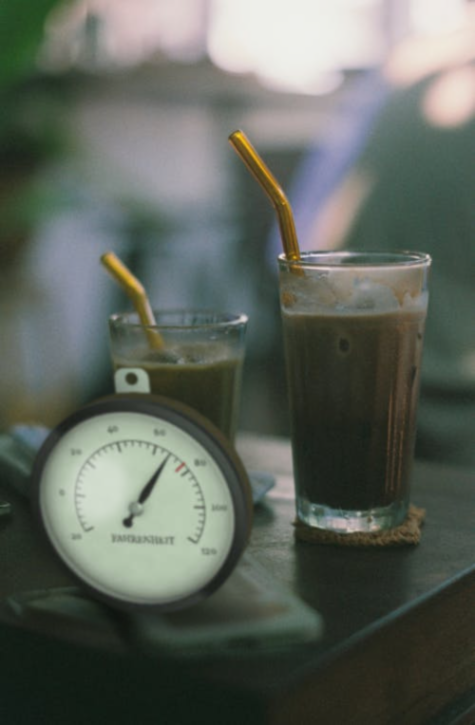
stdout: 68 °F
